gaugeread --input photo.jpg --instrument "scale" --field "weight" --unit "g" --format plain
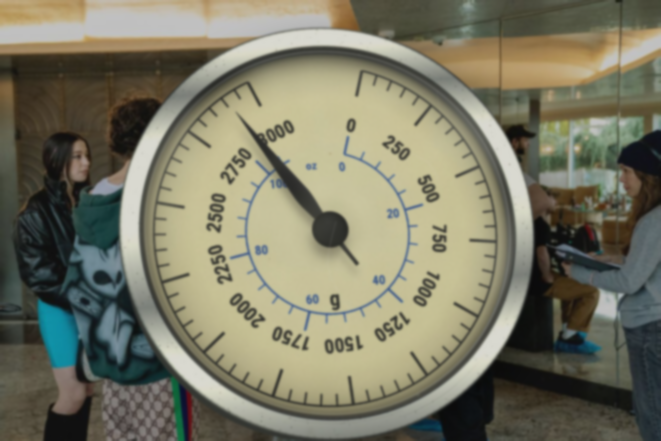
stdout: 2900 g
